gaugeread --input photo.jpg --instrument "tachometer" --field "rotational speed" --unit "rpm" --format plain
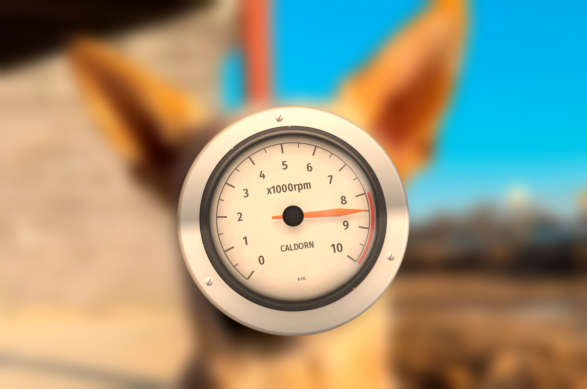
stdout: 8500 rpm
